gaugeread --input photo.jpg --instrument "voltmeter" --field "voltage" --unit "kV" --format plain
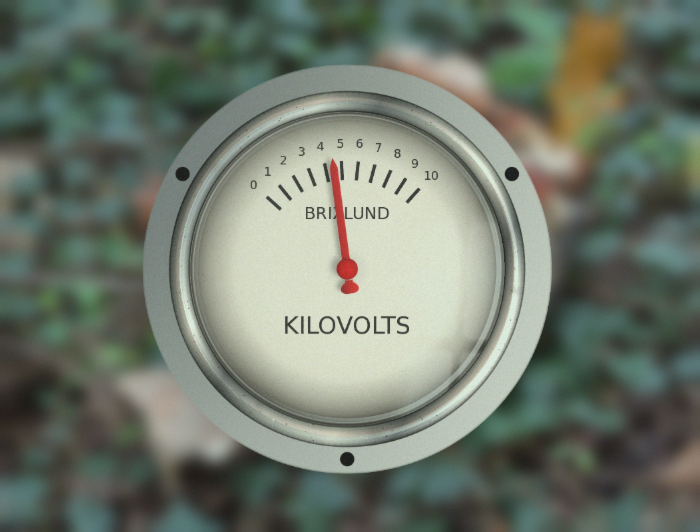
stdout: 4.5 kV
